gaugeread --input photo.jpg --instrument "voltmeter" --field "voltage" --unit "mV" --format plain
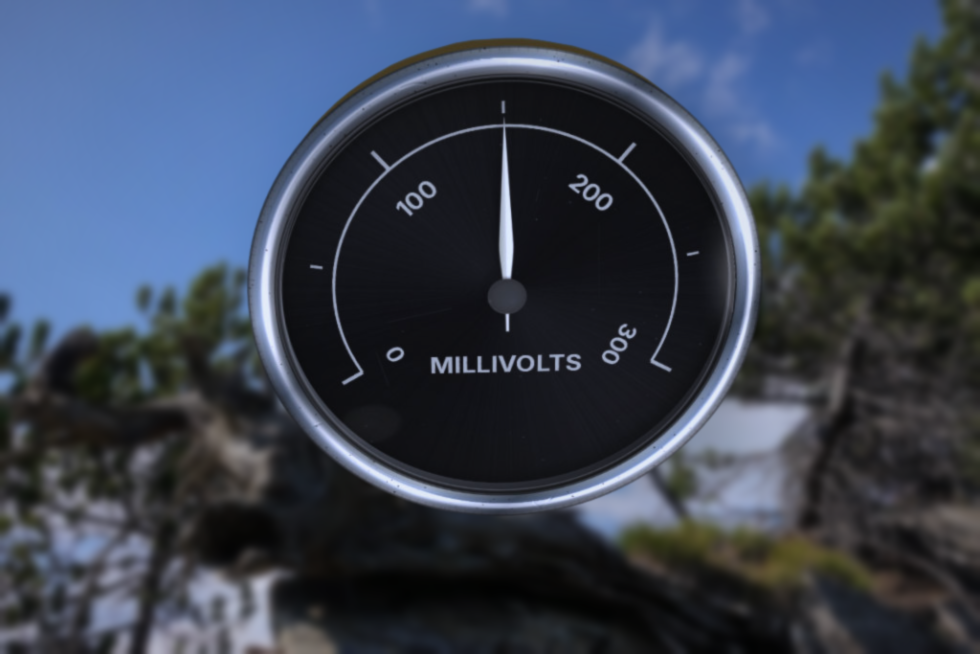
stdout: 150 mV
